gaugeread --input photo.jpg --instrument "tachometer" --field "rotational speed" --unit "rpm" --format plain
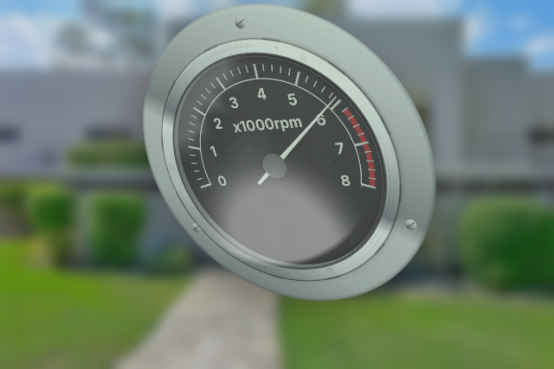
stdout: 5900 rpm
